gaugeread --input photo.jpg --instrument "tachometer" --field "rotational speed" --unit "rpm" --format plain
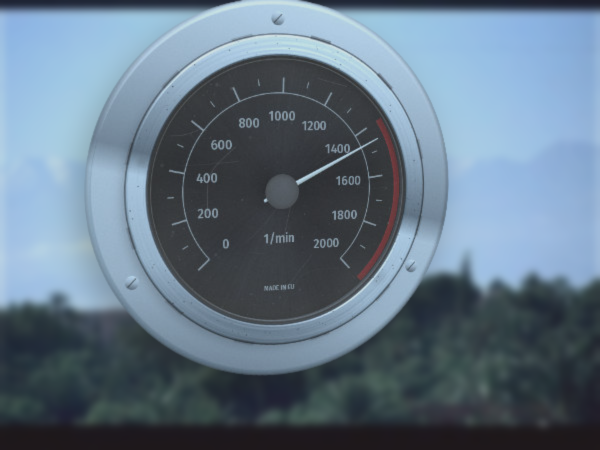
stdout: 1450 rpm
